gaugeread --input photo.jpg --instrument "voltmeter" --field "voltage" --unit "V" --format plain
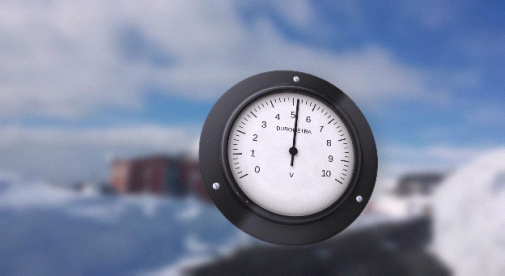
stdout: 5.2 V
